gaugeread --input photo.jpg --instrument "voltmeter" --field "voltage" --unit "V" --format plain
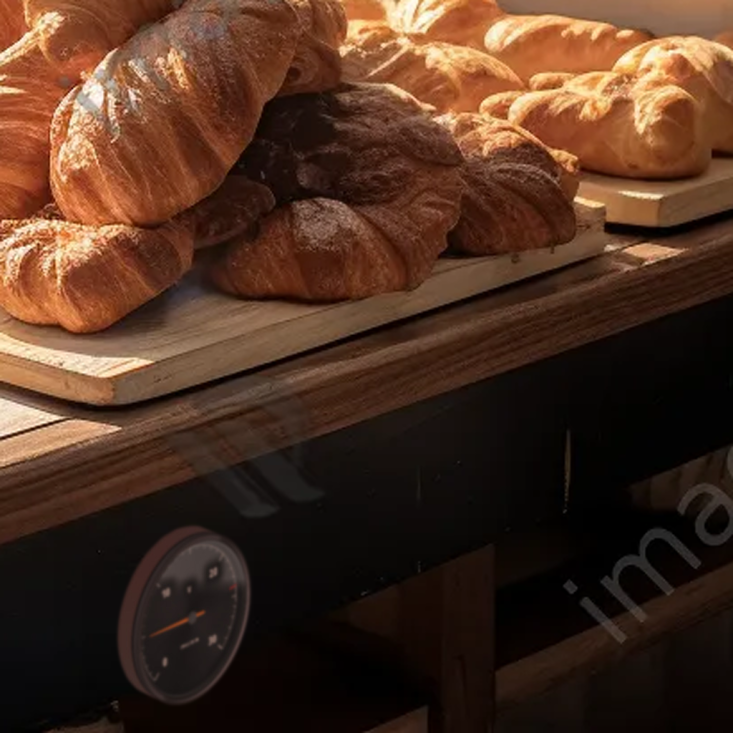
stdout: 5 V
